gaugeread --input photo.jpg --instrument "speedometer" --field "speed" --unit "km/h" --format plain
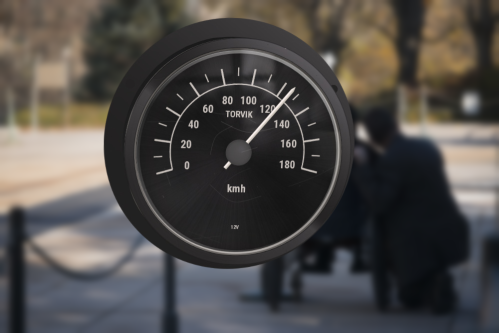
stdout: 125 km/h
